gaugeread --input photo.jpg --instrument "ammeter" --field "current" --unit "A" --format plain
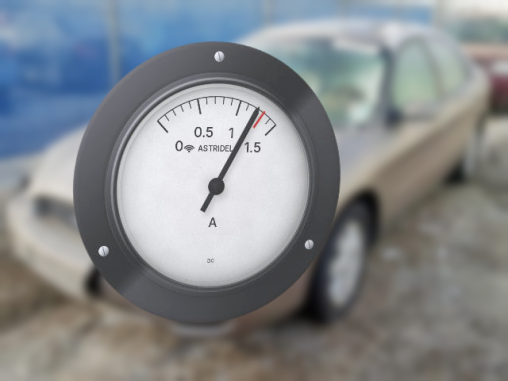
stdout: 1.2 A
